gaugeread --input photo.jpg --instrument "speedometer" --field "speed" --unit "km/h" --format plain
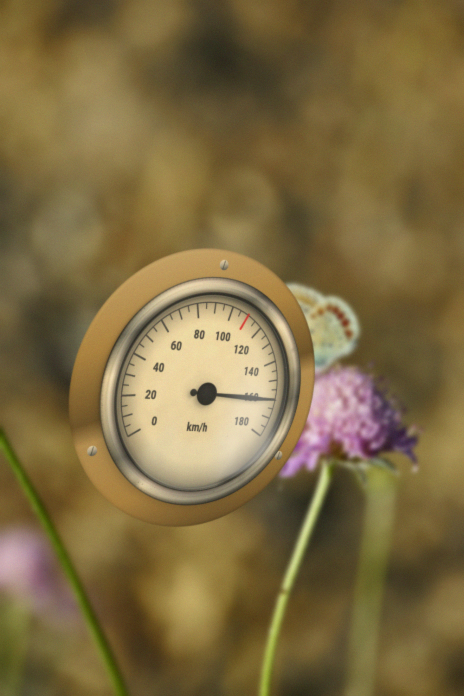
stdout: 160 km/h
